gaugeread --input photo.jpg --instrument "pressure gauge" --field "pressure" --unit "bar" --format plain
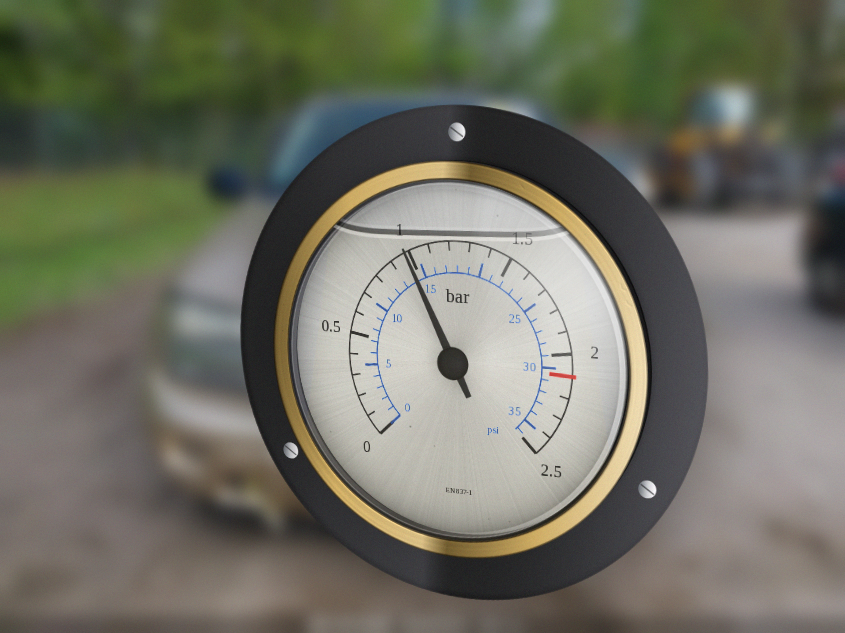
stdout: 1 bar
